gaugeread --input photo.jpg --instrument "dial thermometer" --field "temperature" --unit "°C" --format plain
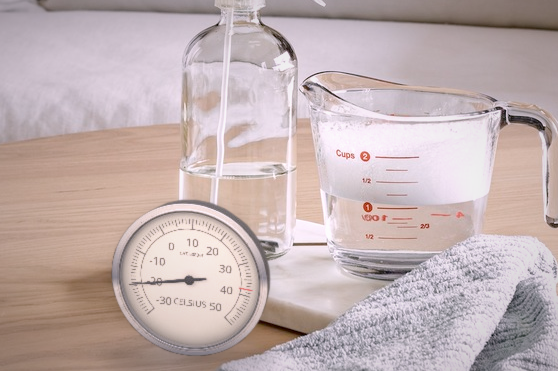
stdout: -20 °C
